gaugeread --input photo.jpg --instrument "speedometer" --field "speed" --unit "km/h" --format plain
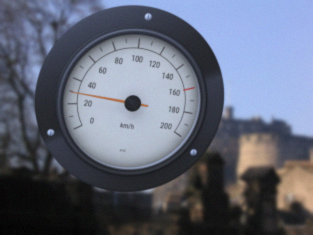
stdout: 30 km/h
